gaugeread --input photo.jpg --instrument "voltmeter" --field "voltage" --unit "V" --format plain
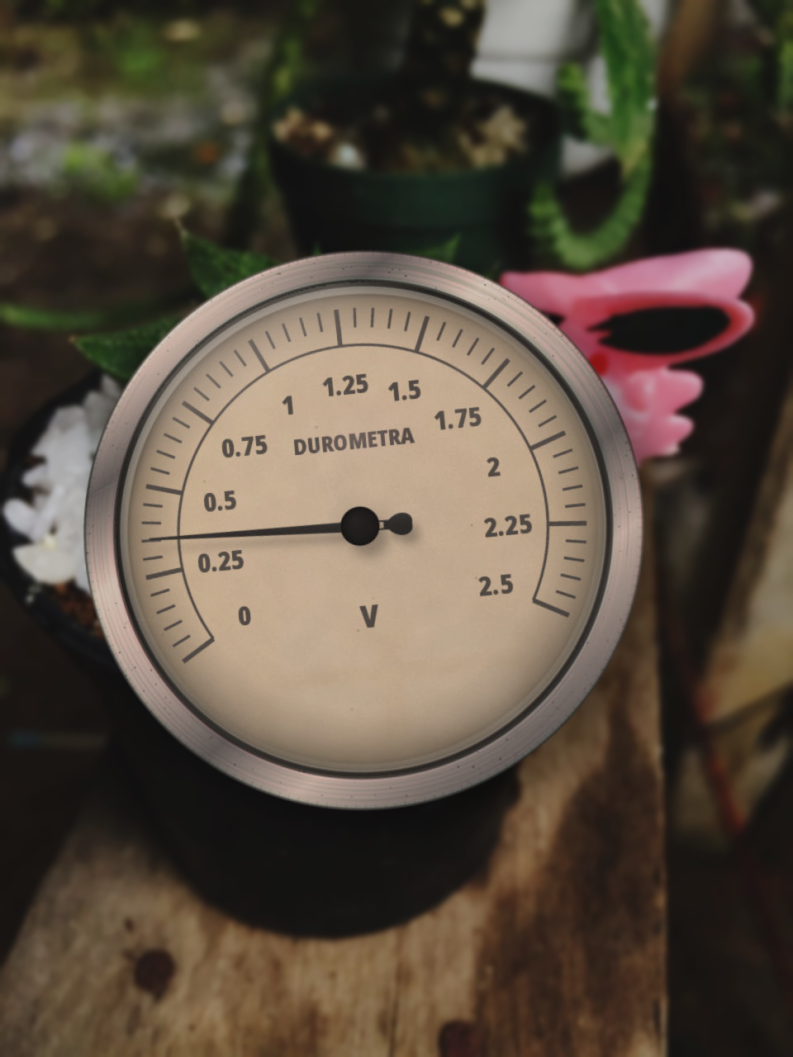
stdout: 0.35 V
